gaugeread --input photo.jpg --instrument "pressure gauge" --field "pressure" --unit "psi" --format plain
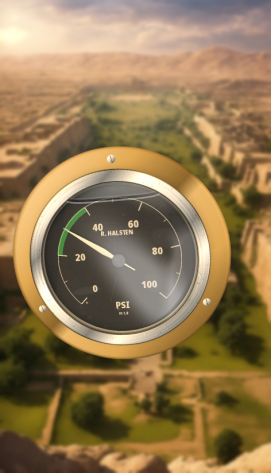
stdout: 30 psi
